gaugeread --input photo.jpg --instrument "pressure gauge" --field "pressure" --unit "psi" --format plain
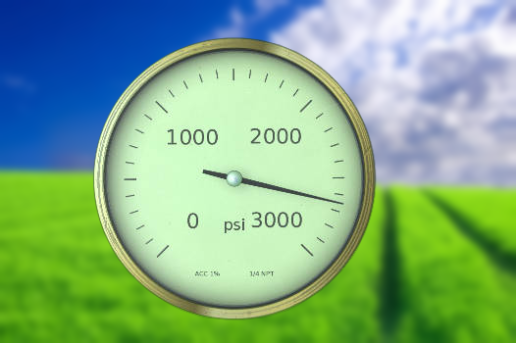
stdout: 2650 psi
